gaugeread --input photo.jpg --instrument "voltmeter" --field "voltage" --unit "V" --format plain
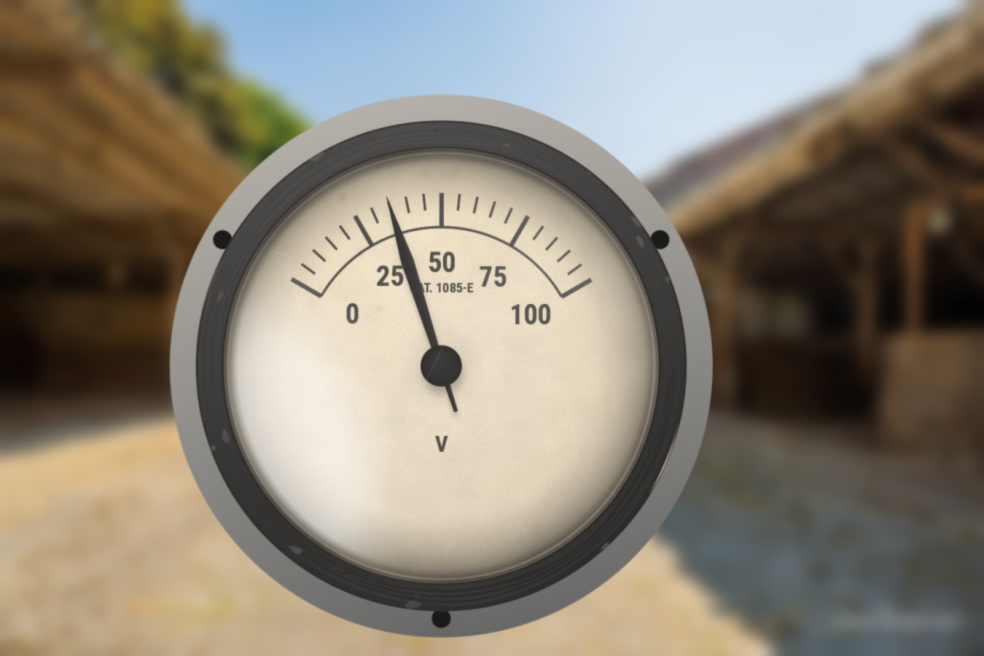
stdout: 35 V
